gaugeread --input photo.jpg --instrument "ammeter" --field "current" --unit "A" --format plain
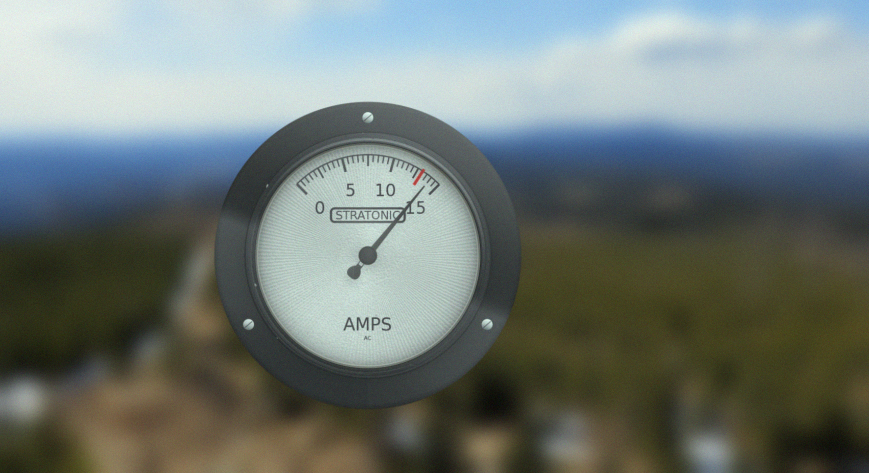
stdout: 14 A
